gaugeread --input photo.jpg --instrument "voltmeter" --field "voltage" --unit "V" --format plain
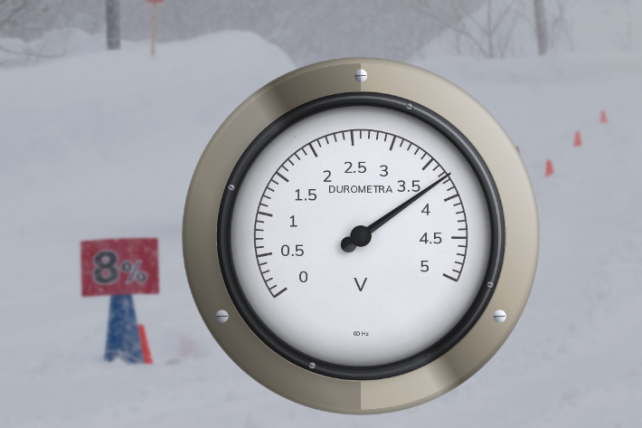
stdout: 3.75 V
